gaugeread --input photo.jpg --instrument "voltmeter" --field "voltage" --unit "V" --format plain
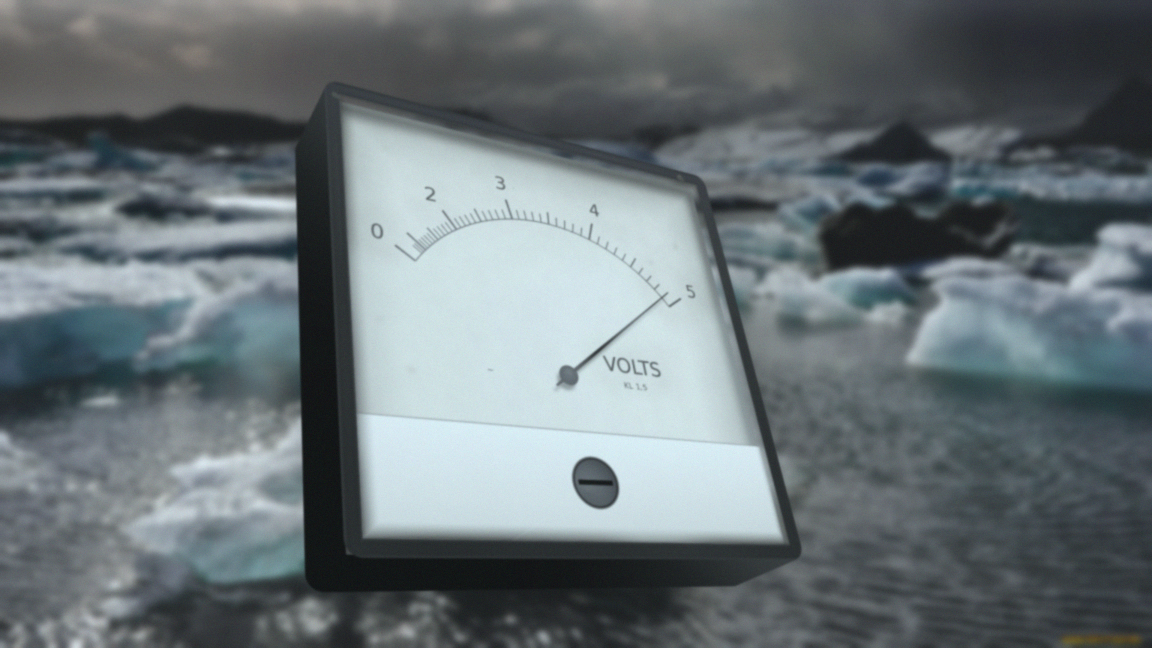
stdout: 4.9 V
